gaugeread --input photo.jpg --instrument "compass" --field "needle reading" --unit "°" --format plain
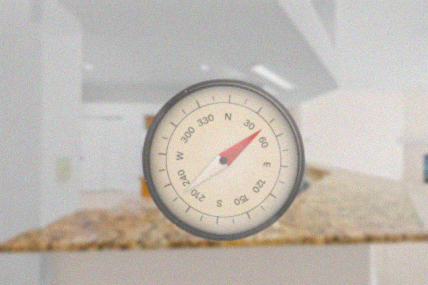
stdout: 45 °
